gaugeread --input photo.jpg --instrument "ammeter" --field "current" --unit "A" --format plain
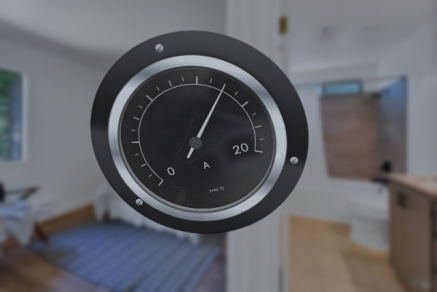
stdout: 14 A
